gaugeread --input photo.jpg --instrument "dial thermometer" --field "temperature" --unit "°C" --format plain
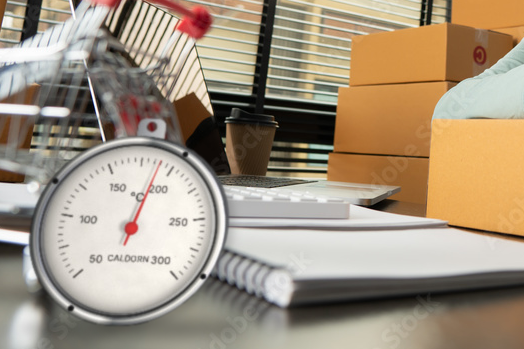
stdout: 190 °C
